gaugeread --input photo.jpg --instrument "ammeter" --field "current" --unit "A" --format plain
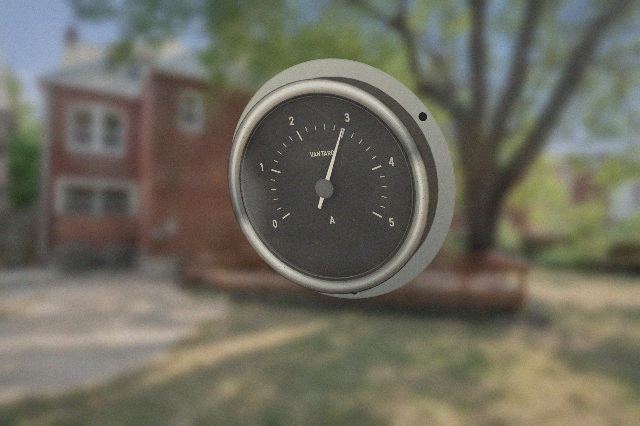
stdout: 3 A
